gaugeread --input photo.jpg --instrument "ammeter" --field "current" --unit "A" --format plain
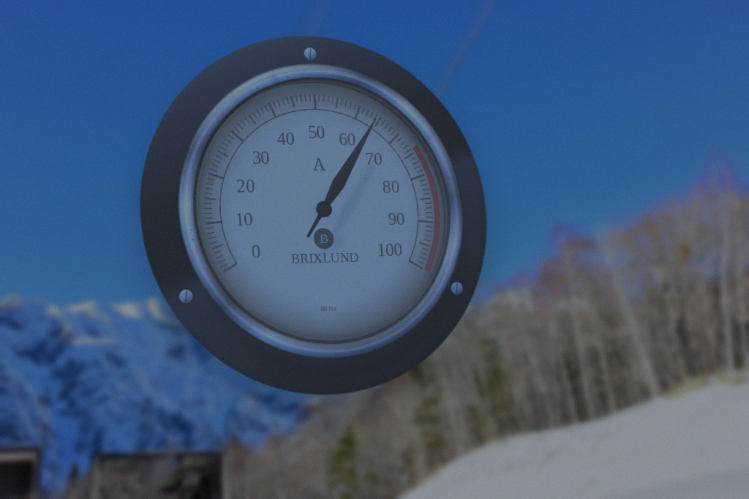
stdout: 64 A
